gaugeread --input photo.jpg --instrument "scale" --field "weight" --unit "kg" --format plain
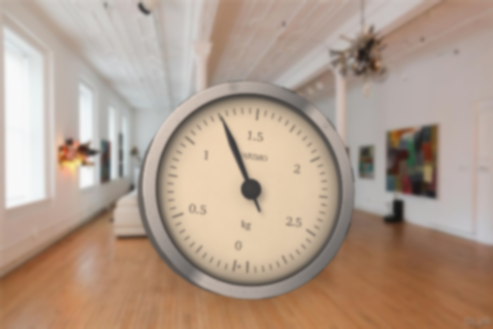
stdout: 1.25 kg
